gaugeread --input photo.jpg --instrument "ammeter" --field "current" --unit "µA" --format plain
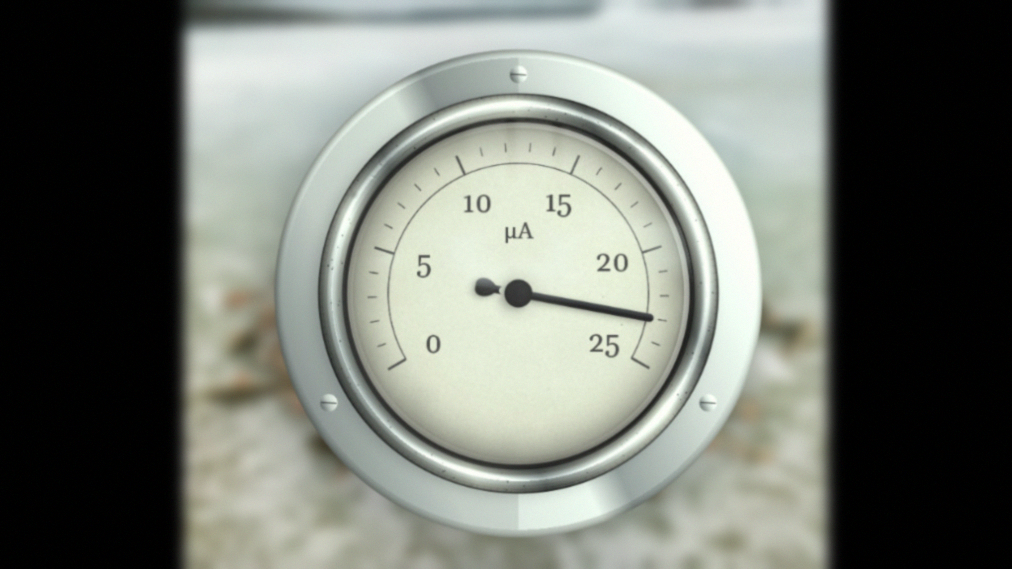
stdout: 23 µA
